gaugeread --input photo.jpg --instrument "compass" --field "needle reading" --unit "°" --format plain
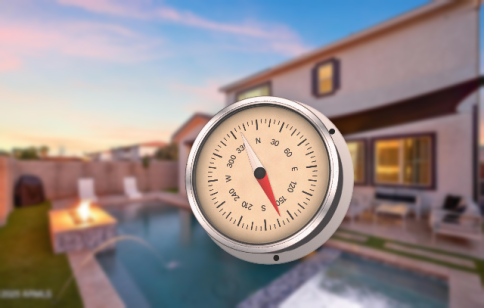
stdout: 160 °
